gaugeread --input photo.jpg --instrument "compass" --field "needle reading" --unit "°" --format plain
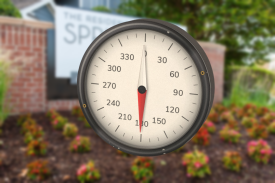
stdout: 180 °
